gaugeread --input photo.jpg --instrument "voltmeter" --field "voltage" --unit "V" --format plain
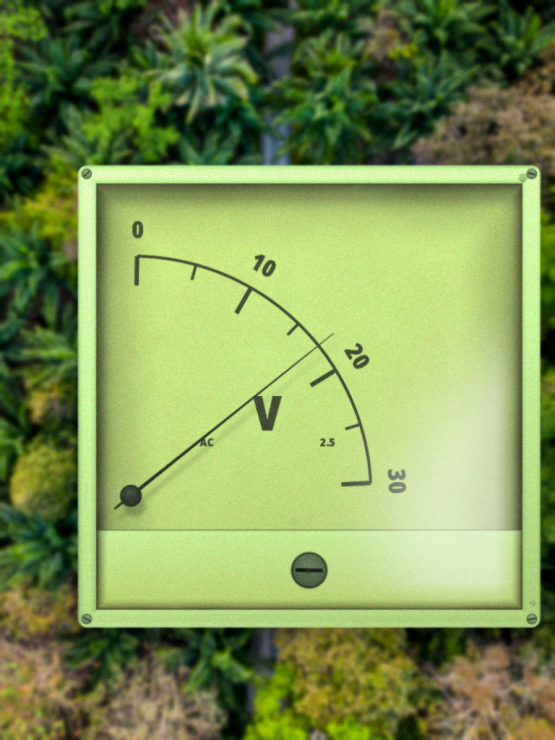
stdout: 17.5 V
